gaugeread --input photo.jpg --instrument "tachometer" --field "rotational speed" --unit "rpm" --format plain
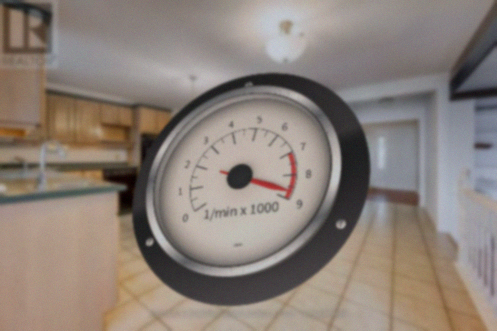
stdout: 8750 rpm
